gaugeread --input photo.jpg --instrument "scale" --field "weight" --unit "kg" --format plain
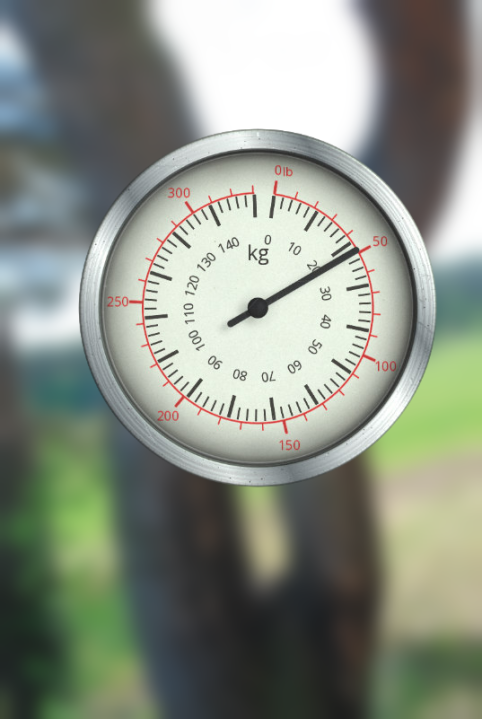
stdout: 22 kg
